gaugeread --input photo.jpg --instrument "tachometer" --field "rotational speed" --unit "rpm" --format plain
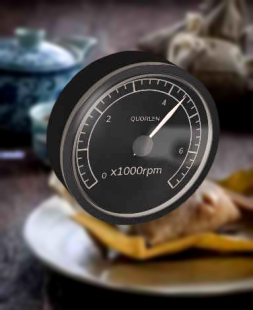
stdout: 4400 rpm
